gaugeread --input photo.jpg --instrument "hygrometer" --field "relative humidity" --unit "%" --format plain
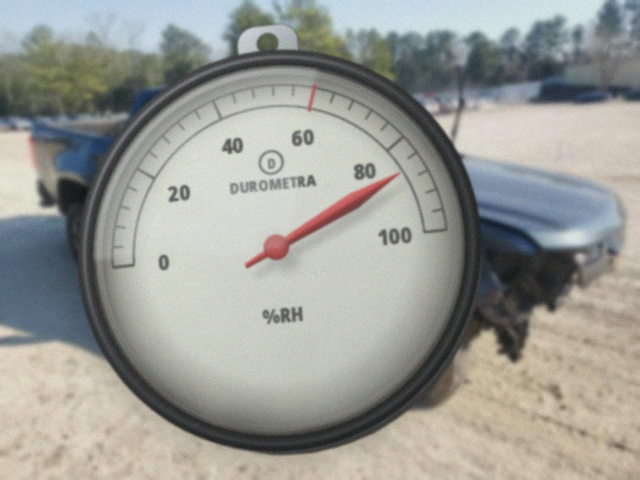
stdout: 86 %
